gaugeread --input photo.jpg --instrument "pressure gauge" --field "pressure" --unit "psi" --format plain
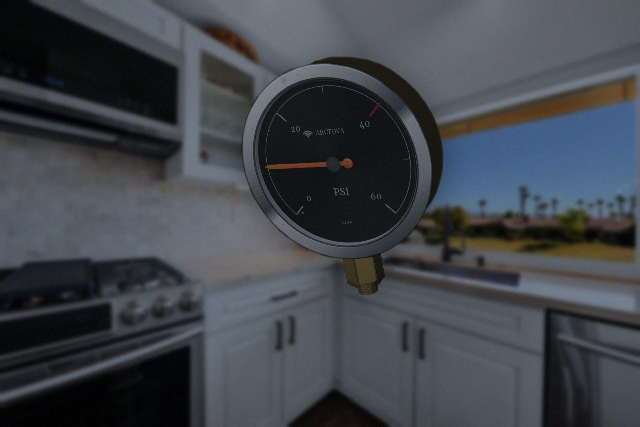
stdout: 10 psi
